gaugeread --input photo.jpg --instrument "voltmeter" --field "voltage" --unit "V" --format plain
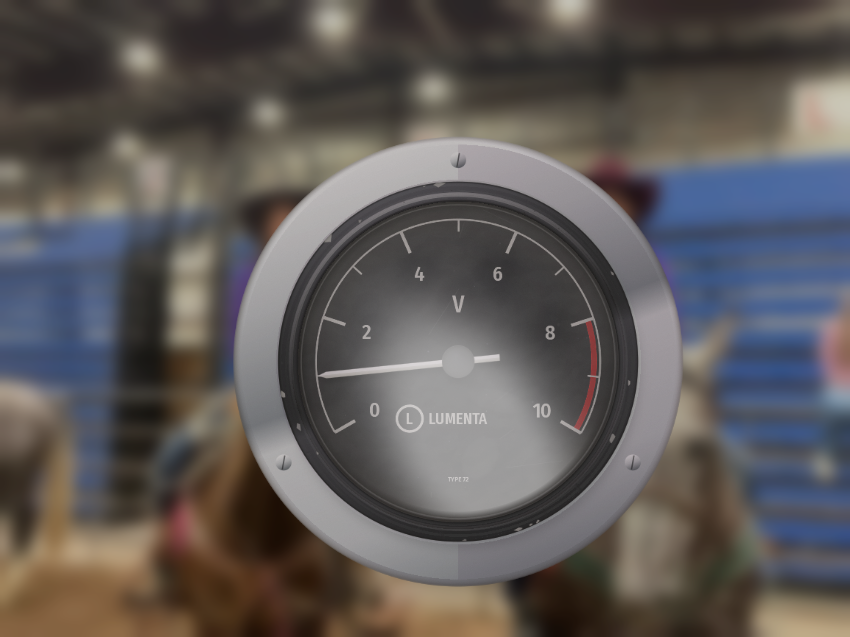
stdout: 1 V
